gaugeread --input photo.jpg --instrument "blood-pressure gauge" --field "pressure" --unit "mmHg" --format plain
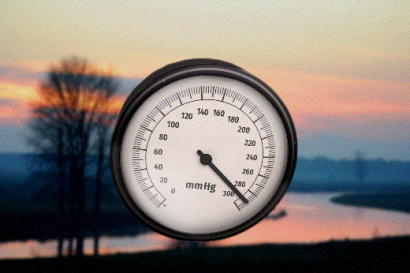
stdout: 290 mmHg
